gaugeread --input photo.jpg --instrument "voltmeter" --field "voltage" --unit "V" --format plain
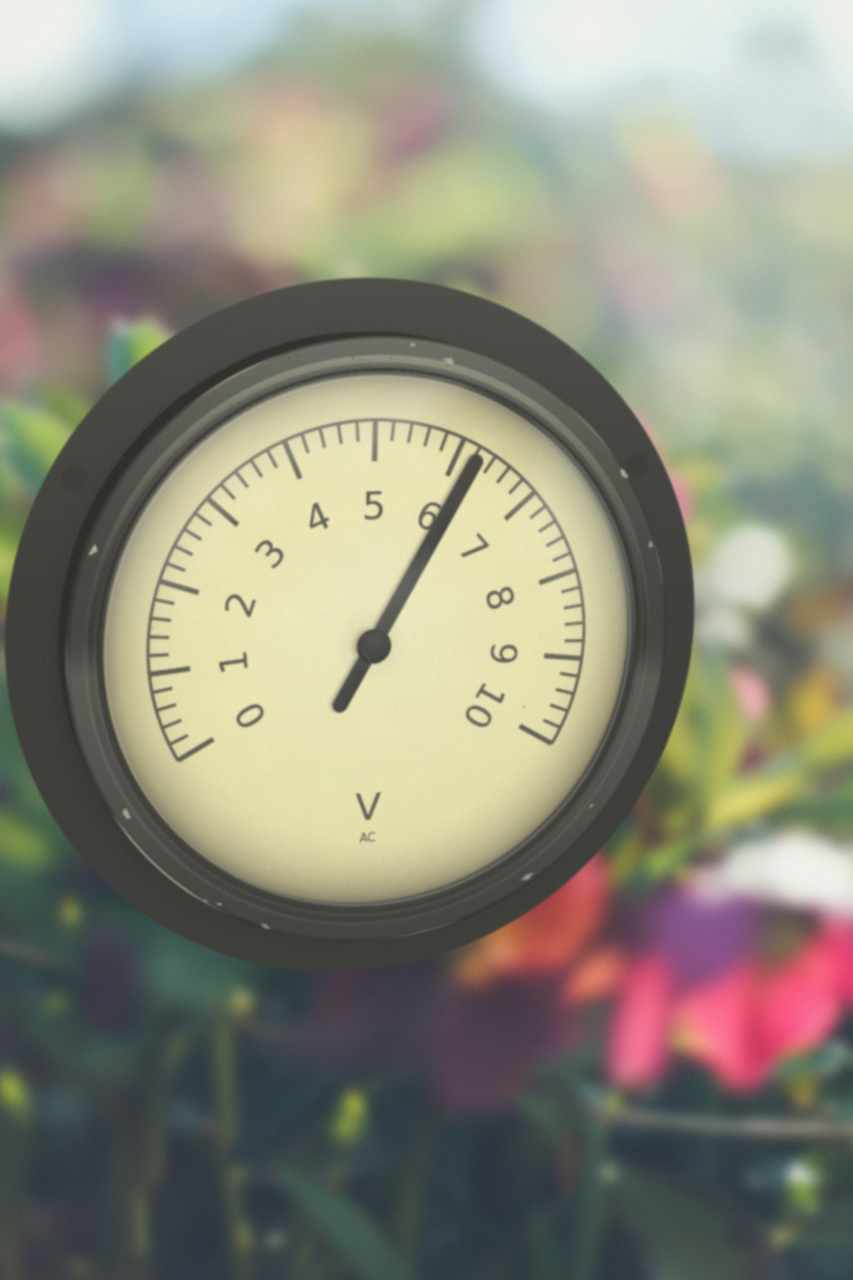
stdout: 6.2 V
